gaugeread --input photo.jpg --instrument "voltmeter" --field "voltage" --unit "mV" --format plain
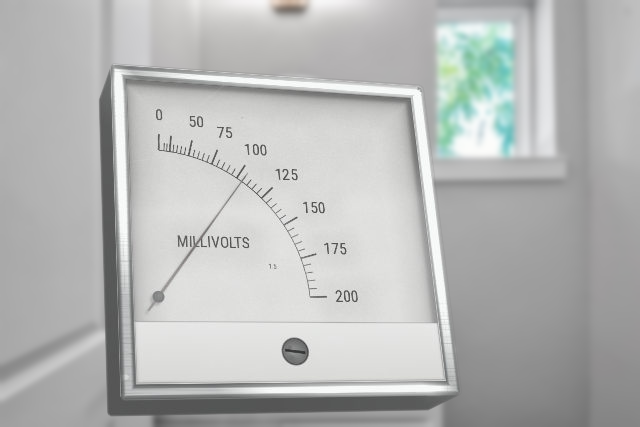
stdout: 105 mV
